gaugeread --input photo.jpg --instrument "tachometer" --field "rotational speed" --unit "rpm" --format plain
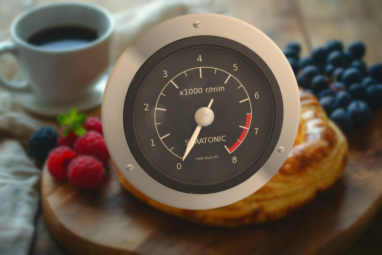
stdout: 0 rpm
